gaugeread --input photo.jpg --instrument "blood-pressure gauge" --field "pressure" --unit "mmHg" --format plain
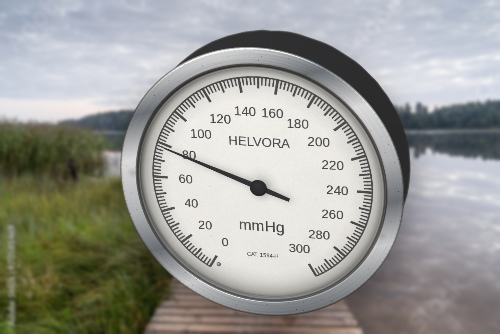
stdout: 80 mmHg
